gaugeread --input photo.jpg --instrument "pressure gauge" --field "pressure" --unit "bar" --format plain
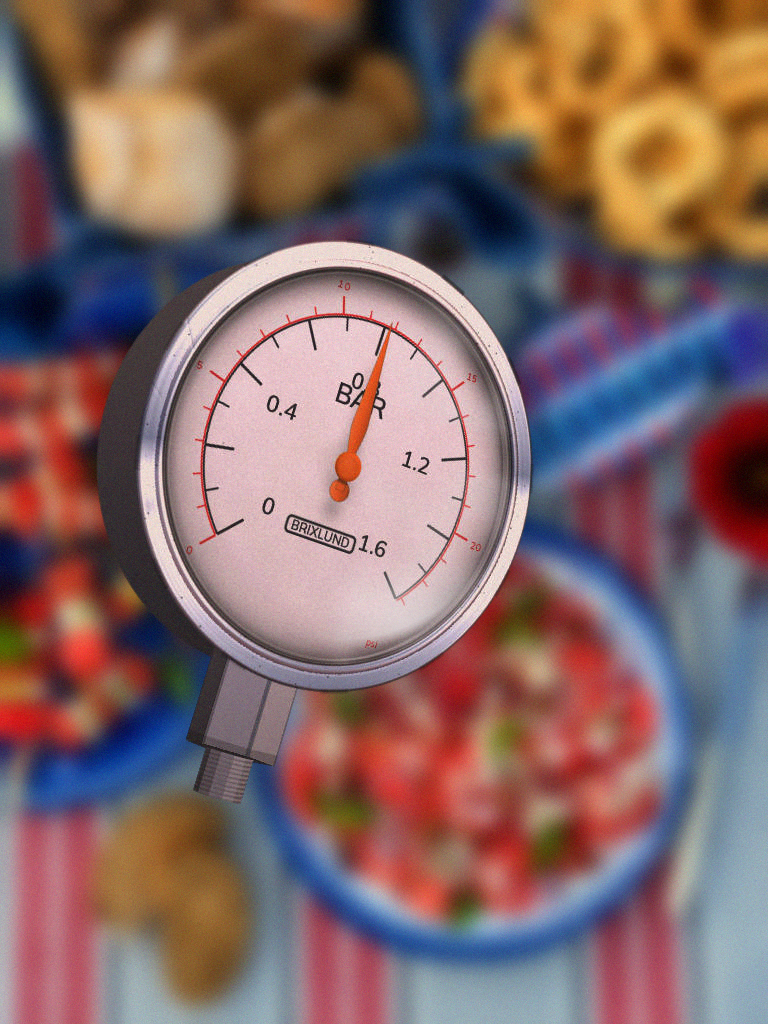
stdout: 0.8 bar
